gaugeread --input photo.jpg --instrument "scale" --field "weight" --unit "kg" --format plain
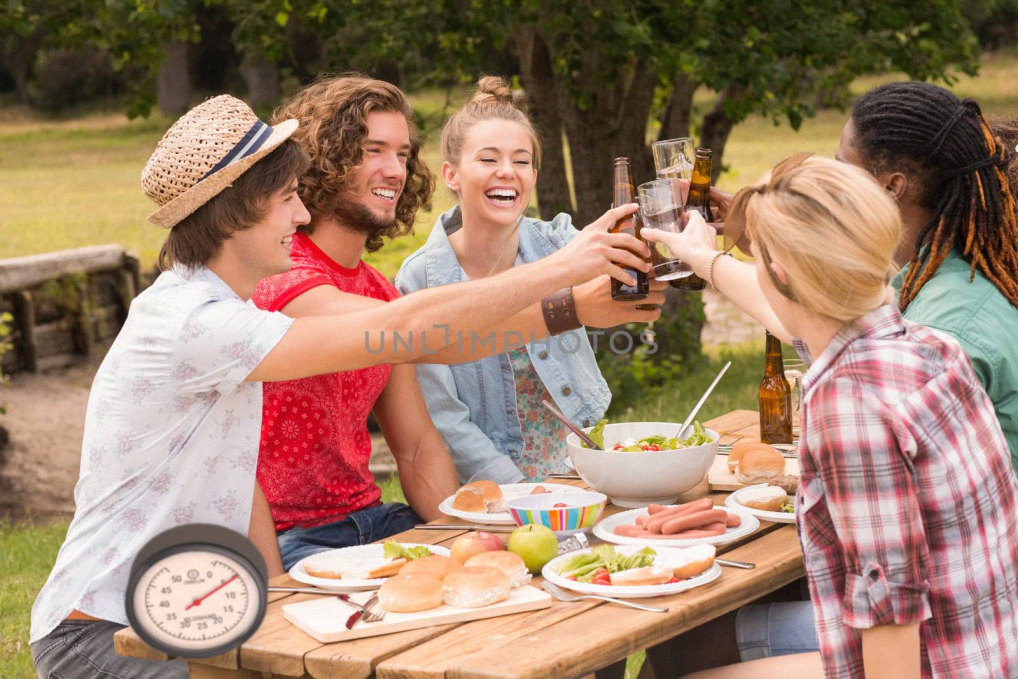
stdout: 5 kg
